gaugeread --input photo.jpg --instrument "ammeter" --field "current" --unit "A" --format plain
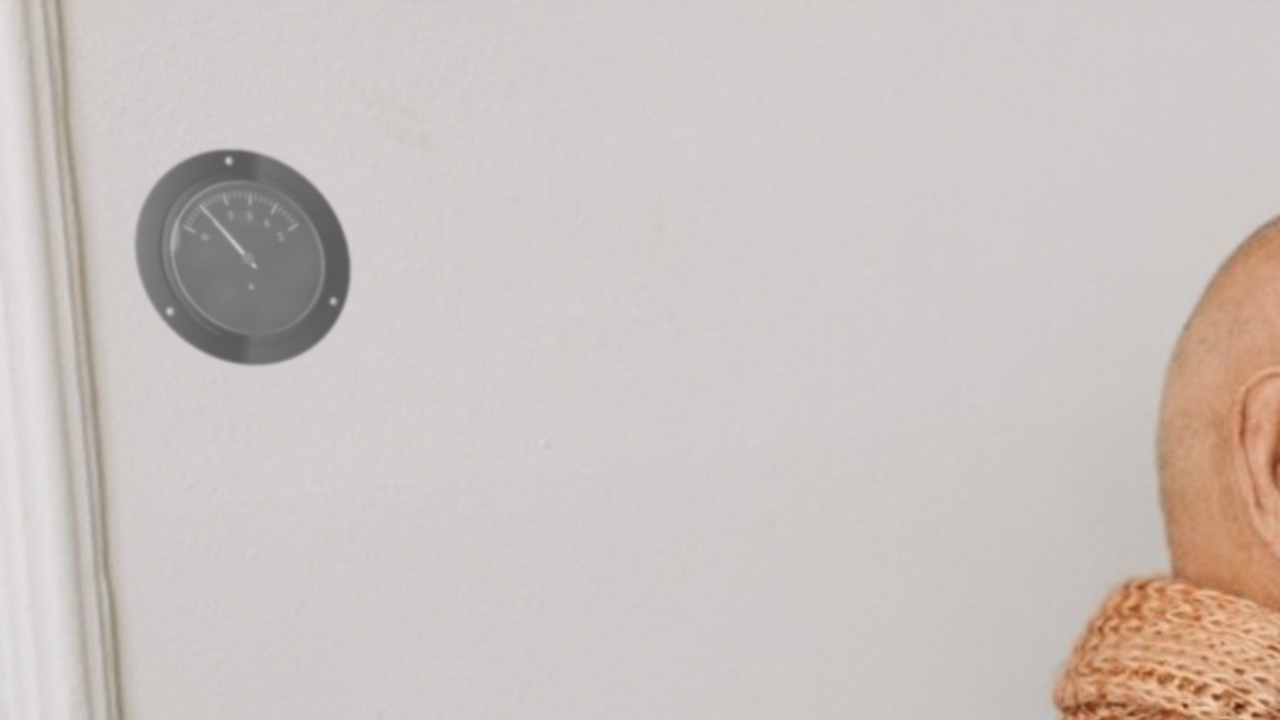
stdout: 1 A
